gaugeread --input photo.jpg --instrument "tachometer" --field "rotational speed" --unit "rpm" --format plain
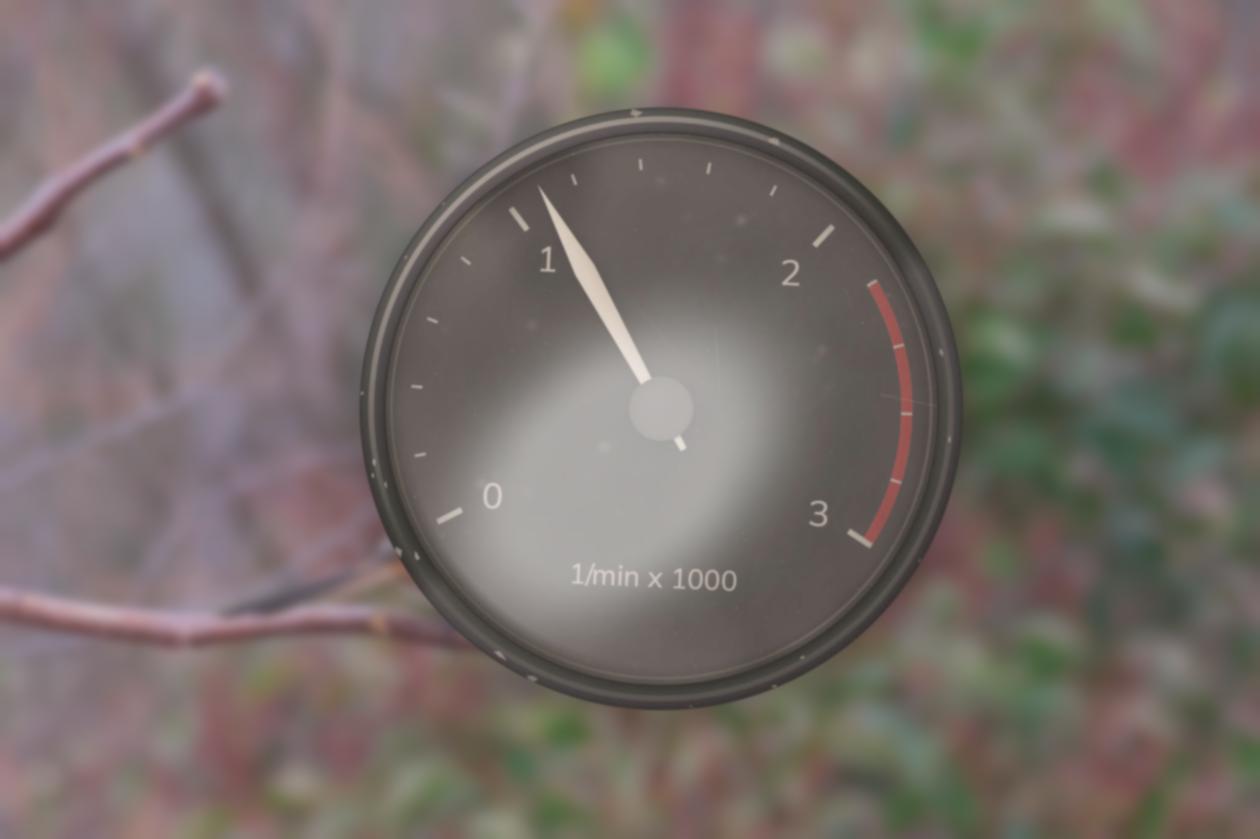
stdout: 1100 rpm
